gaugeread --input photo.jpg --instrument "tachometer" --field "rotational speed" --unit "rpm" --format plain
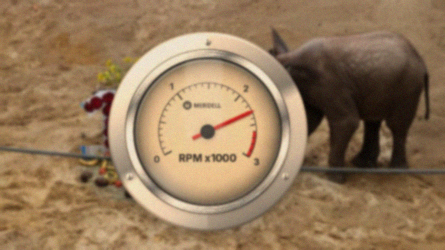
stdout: 2300 rpm
